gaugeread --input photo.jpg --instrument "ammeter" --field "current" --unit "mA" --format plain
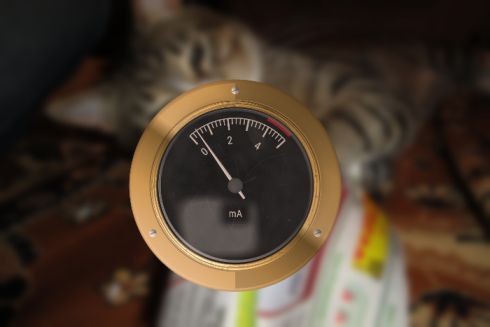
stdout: 0.4 mA
